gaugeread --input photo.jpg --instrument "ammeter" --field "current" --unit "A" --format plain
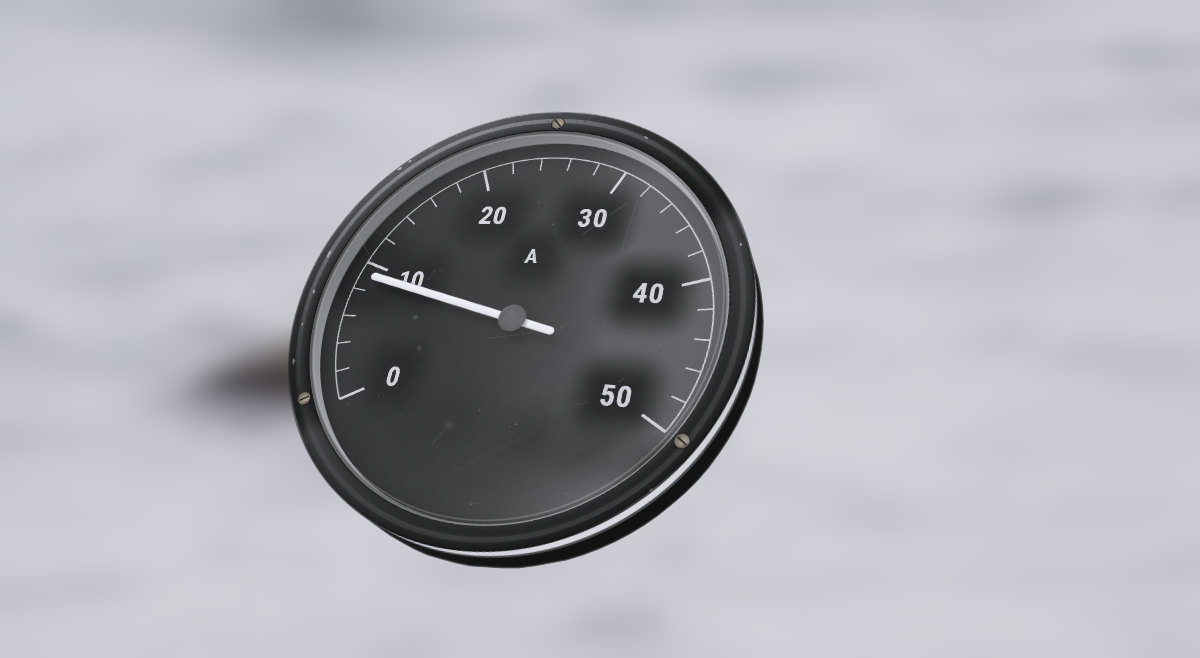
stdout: 9 A
